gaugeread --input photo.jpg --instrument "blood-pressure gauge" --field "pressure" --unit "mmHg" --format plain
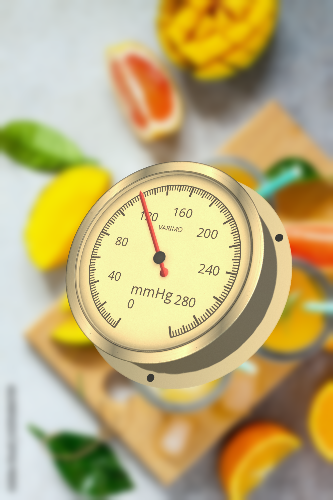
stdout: 120 mmHg
